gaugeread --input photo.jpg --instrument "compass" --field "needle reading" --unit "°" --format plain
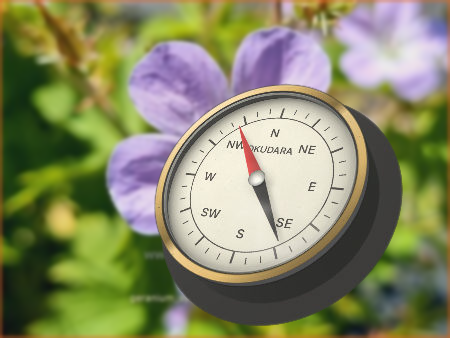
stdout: 325 °
